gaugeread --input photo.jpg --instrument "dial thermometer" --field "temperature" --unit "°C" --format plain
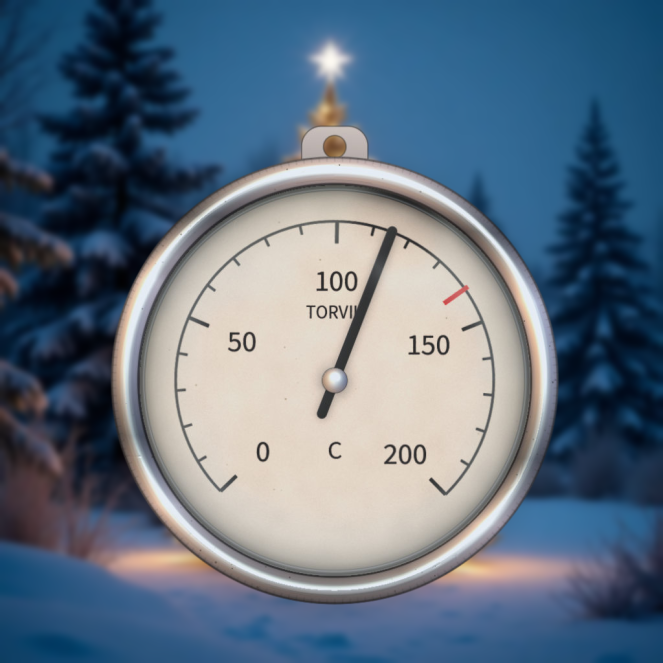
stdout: 115 °C
